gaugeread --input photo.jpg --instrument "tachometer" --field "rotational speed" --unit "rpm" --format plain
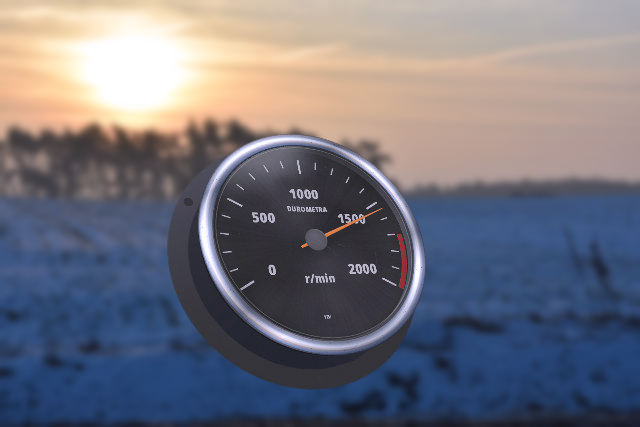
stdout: 1550 rpm
